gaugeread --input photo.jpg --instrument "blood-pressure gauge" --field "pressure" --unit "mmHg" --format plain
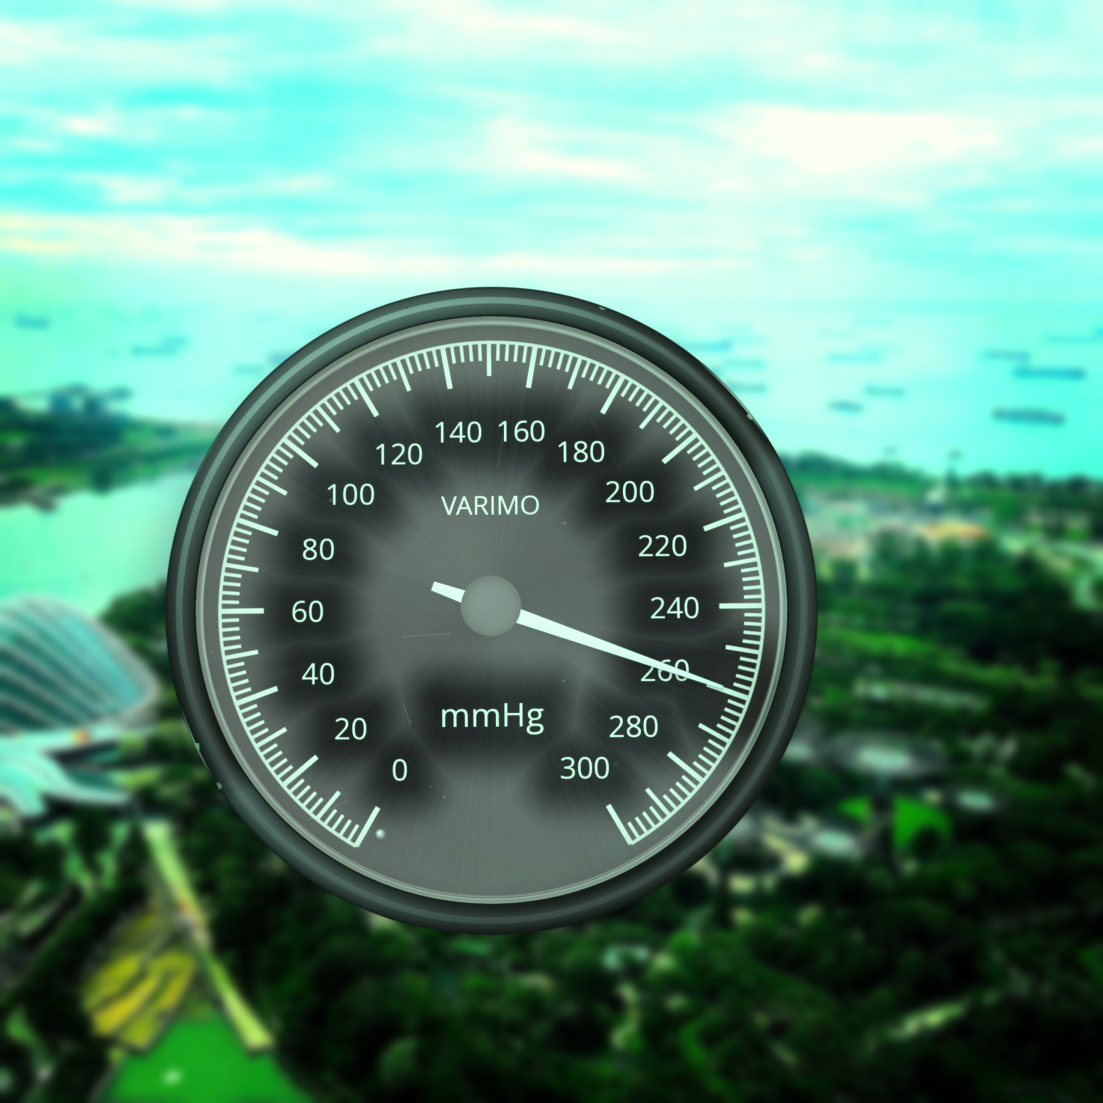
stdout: 260 mmHg
